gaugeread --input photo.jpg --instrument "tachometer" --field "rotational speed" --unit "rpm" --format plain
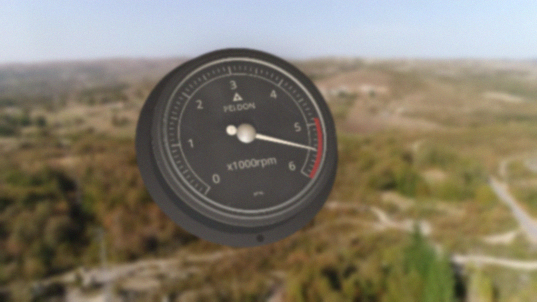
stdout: 5500 rpm
